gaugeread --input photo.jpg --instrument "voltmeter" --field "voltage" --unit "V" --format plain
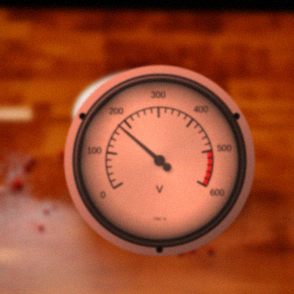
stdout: 180 V
